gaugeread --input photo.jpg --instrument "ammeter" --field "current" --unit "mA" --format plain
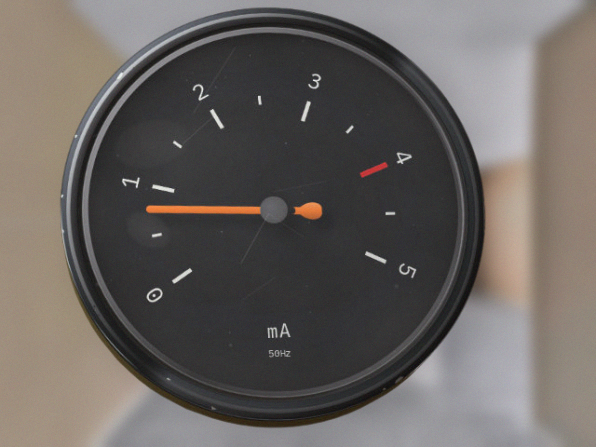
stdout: 0.75 mA
